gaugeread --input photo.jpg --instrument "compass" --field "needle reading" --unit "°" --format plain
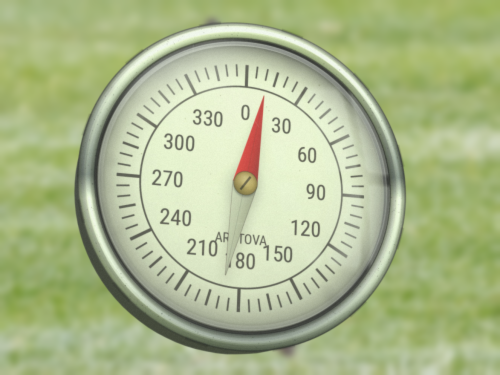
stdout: 10 °
